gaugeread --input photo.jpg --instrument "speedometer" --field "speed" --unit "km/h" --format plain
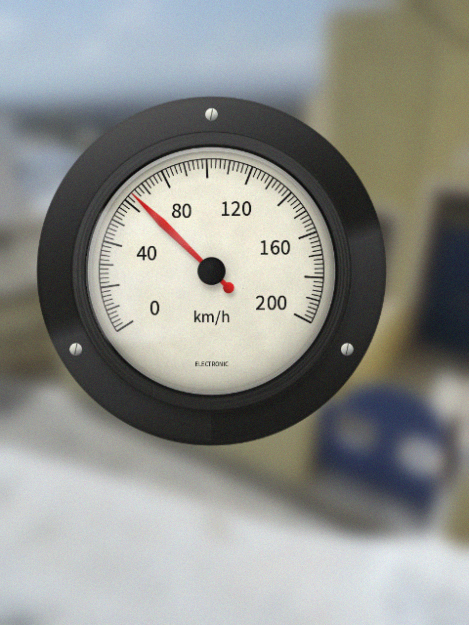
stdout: 64 km/h
